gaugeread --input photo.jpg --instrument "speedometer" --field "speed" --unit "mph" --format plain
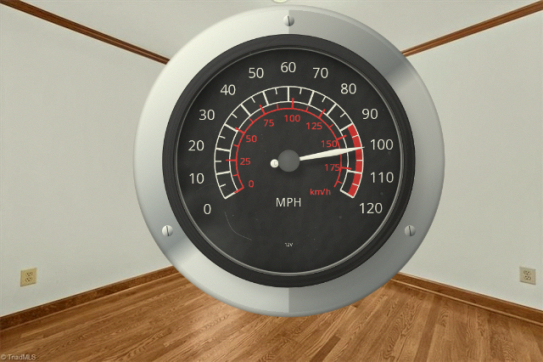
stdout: 100 mph
